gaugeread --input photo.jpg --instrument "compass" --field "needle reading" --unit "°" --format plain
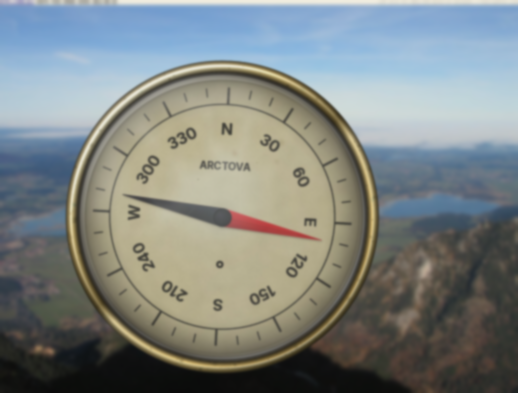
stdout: 100 °
